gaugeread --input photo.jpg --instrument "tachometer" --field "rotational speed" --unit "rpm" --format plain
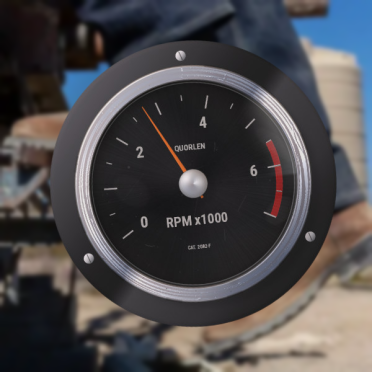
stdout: 2750 rpm
